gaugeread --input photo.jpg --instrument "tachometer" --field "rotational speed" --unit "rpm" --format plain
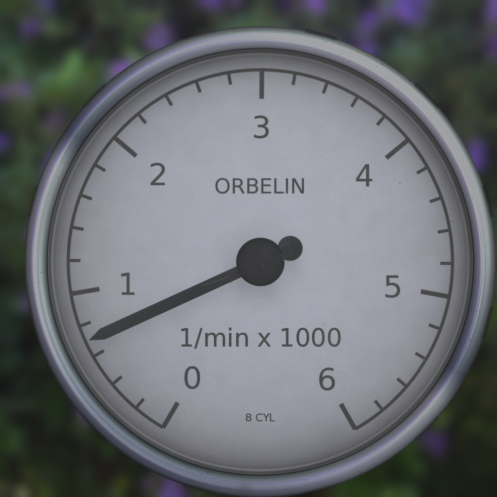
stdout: 700 rpm
